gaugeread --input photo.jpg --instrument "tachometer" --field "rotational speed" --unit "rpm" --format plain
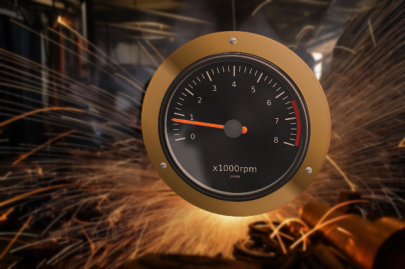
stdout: 800 rpm
